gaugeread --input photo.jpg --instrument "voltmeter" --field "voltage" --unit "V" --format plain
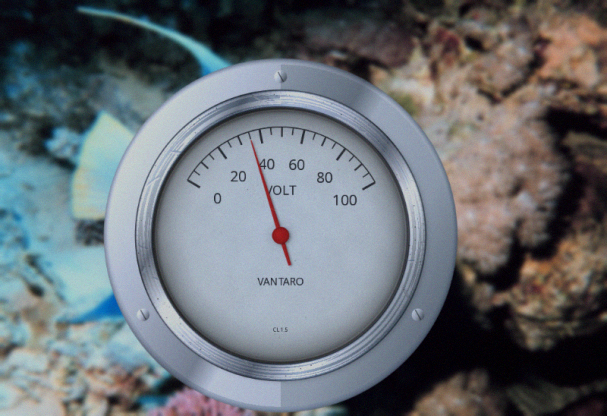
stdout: 35 V
